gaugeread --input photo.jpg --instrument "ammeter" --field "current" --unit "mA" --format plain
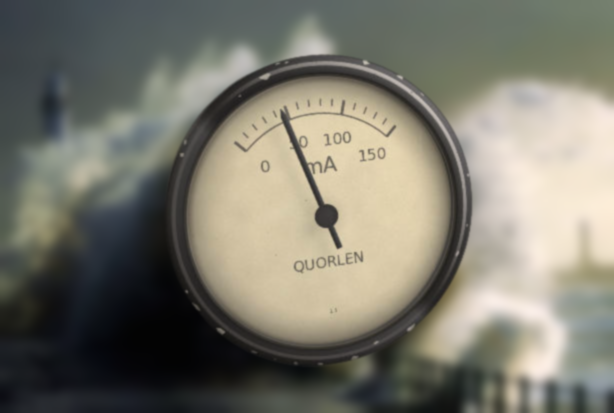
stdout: 45 mA
